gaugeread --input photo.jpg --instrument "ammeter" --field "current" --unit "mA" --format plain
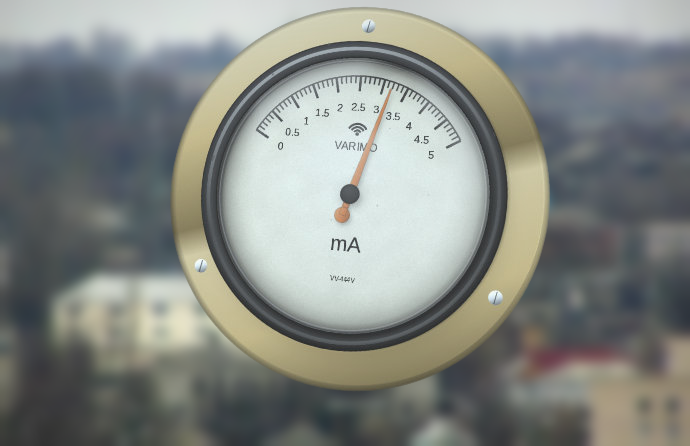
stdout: 3.2 mA
